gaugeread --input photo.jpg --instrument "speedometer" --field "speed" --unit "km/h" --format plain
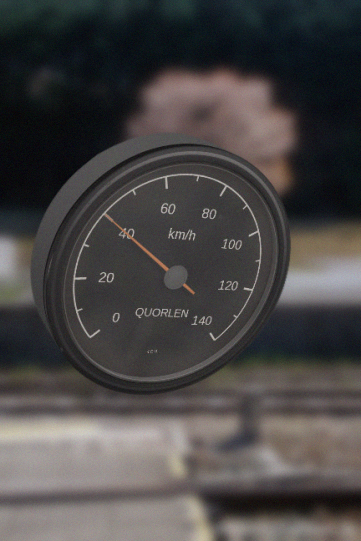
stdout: 40 km/h
